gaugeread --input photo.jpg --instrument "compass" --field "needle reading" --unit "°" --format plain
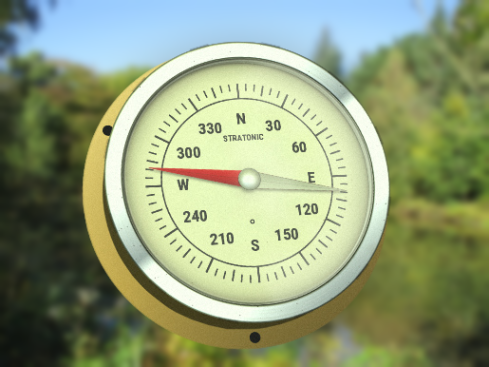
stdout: 280 °
